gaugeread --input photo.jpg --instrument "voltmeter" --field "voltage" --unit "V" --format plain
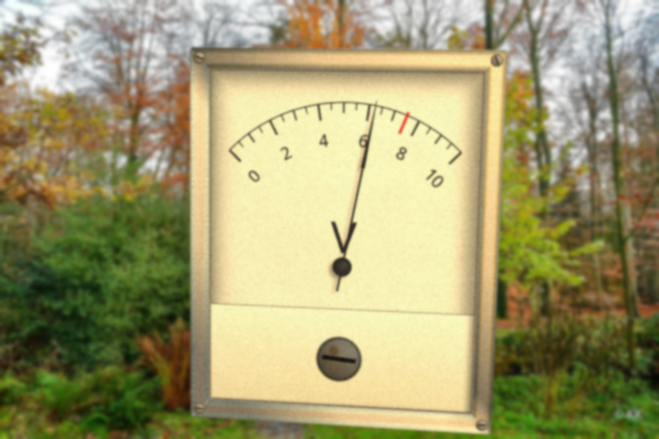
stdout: 6.25 V
